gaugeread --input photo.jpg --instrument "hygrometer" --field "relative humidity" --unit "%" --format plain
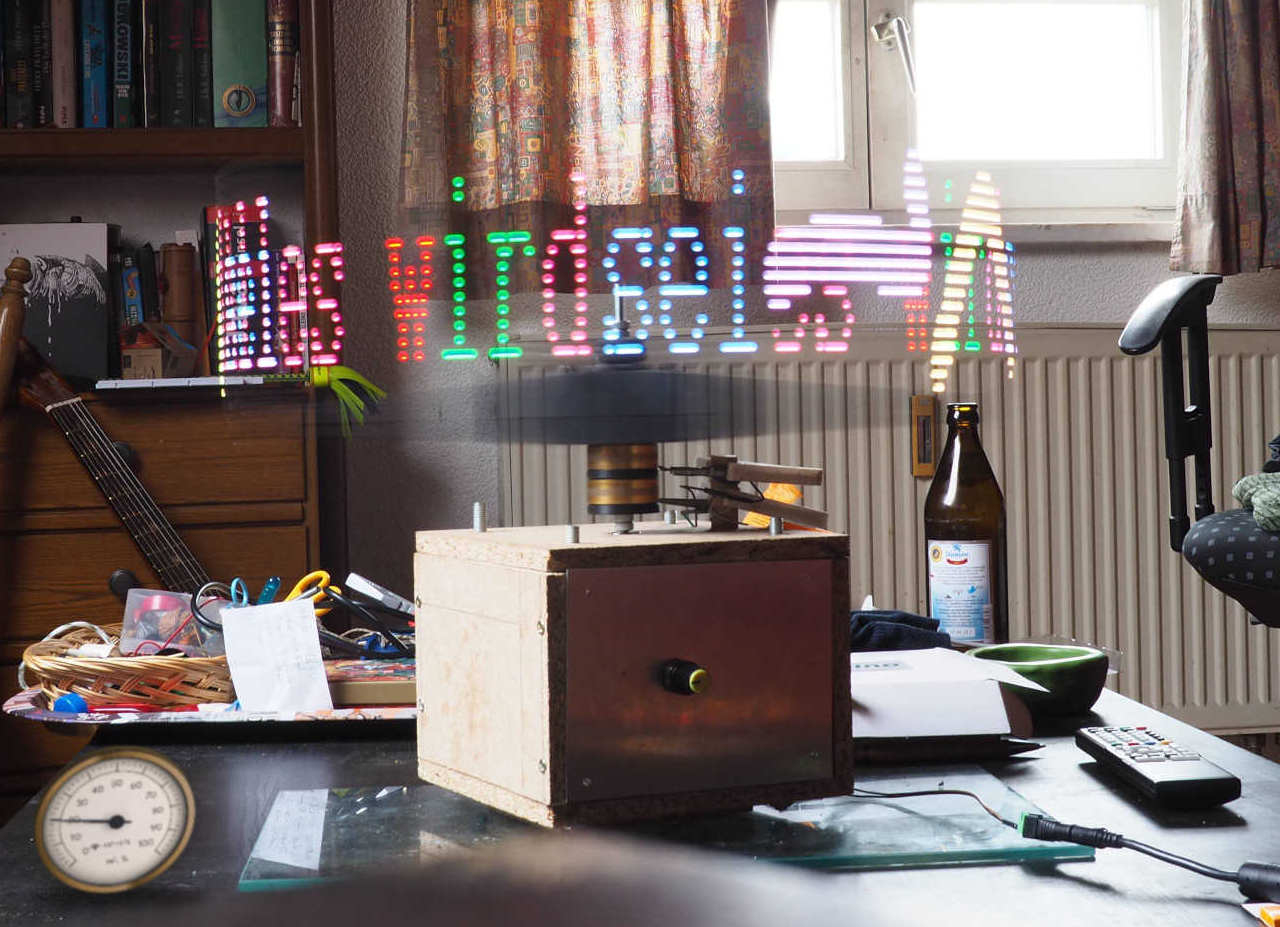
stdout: 20 %
